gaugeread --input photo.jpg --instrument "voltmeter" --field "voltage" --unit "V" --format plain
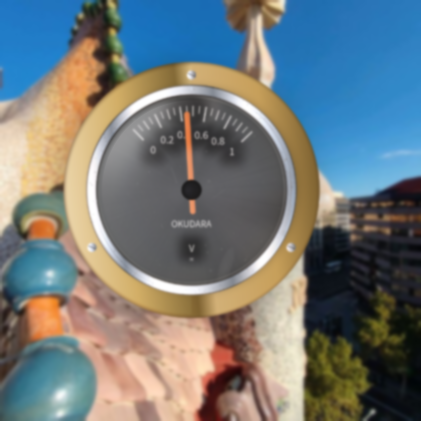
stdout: 0.45 V
